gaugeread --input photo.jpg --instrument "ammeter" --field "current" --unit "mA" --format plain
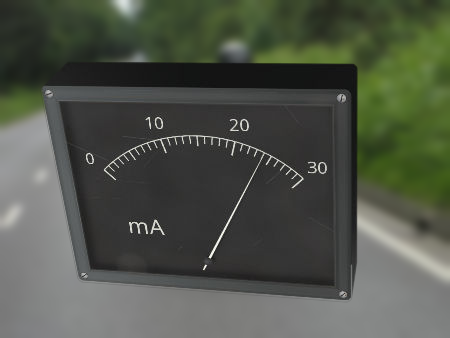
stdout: 24 mA
